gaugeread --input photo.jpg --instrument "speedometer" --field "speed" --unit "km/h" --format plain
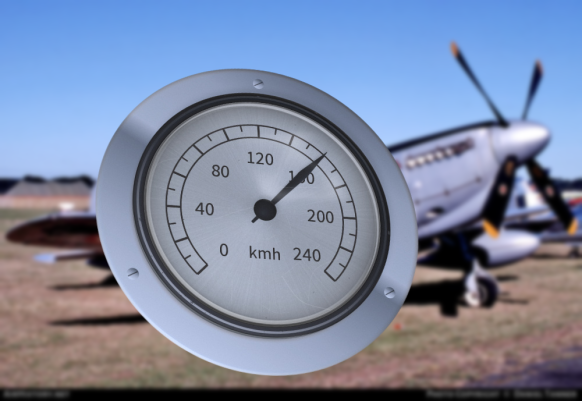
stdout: 160 km/h
